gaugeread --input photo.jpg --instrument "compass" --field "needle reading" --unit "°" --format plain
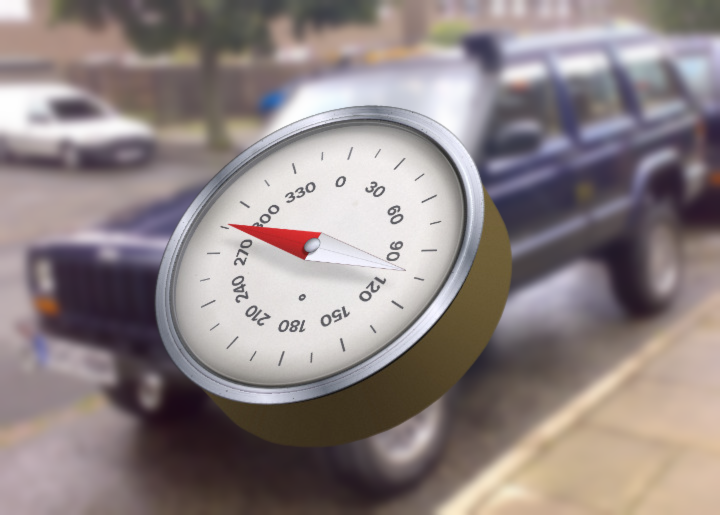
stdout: 285 °
